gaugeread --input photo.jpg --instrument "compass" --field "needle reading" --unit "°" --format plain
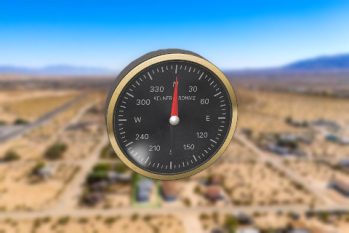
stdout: 0 °
